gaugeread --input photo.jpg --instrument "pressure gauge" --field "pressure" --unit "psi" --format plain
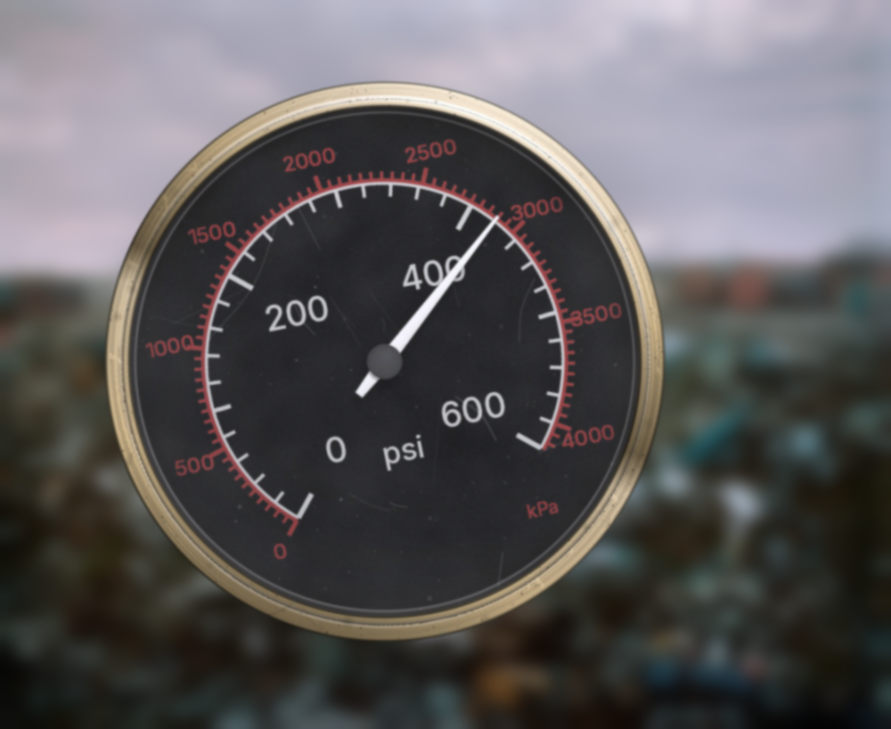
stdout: 420 psi
